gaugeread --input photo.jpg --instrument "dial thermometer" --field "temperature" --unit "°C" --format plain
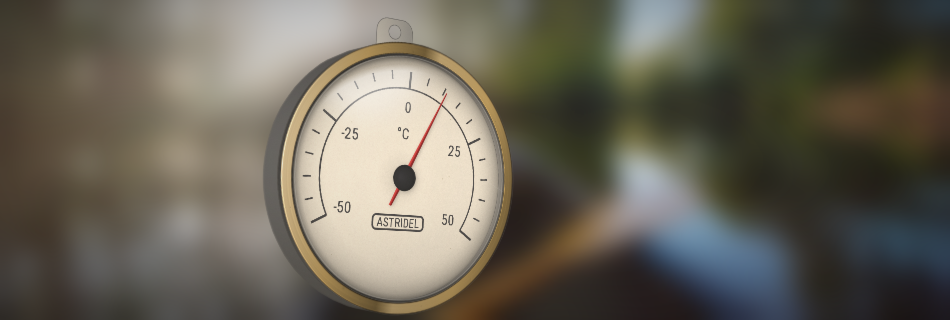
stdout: 10 °C
